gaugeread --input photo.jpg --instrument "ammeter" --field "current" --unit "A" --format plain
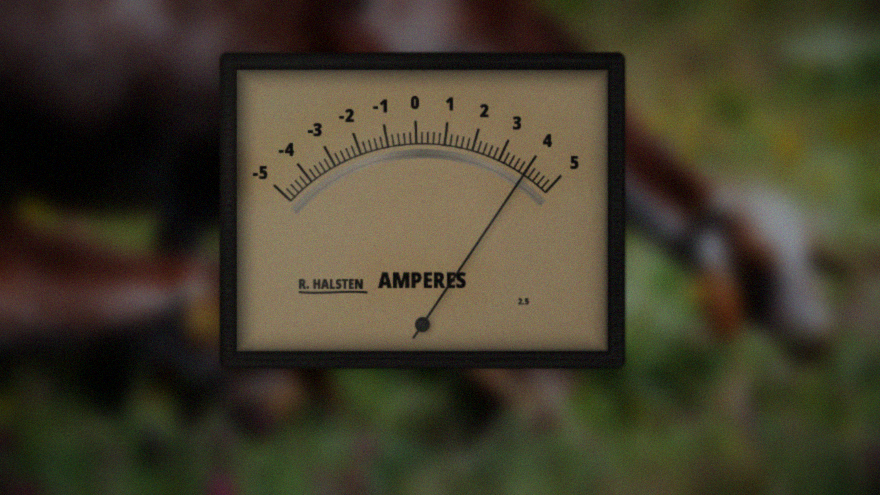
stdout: 4 A
